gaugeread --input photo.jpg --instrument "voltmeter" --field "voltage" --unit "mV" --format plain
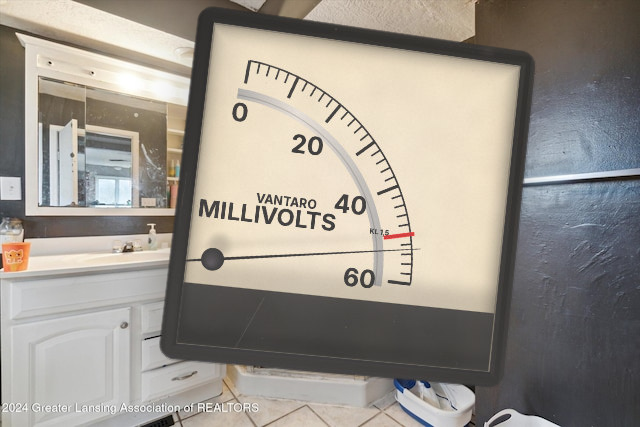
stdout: 53 mV
